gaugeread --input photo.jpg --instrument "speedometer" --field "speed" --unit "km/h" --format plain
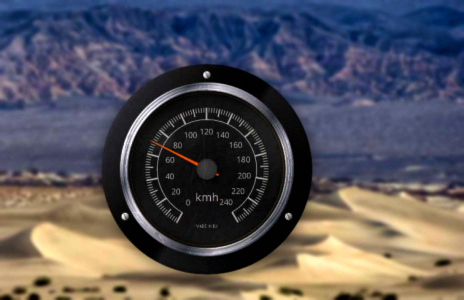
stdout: 70 km/h
